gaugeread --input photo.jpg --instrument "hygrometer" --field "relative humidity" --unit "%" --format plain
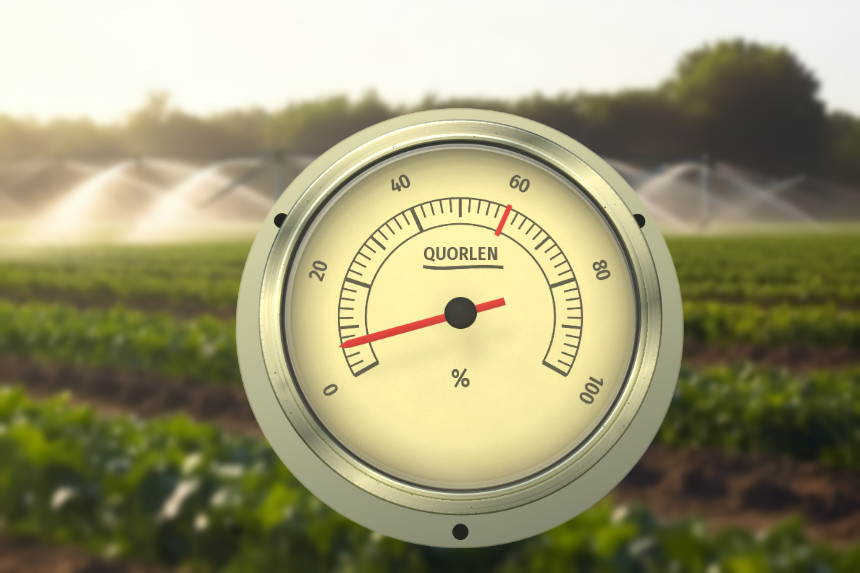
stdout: 6 %
